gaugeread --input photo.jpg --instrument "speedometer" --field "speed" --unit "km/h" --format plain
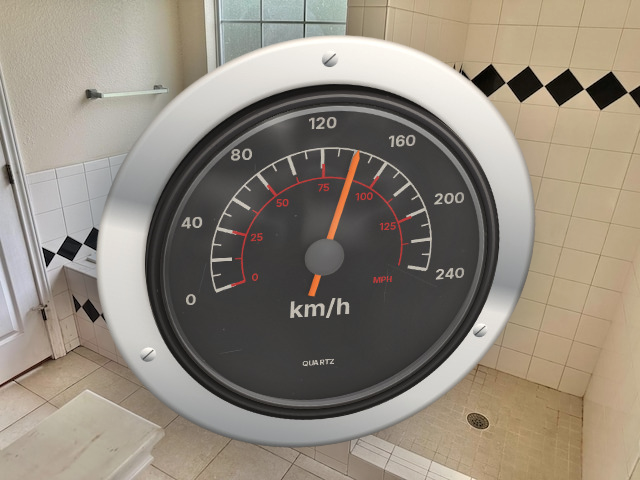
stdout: 140 km/h
